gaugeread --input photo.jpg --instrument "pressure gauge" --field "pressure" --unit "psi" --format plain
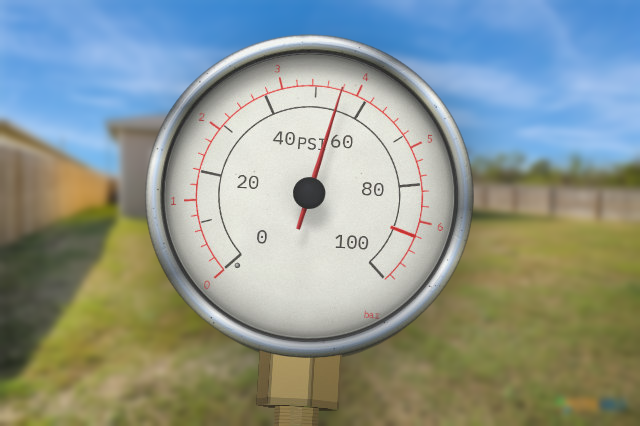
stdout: 55 psi
